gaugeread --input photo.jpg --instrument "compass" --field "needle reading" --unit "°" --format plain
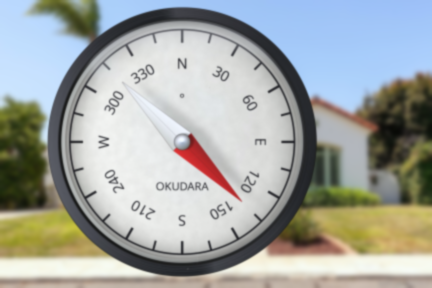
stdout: 135 °
